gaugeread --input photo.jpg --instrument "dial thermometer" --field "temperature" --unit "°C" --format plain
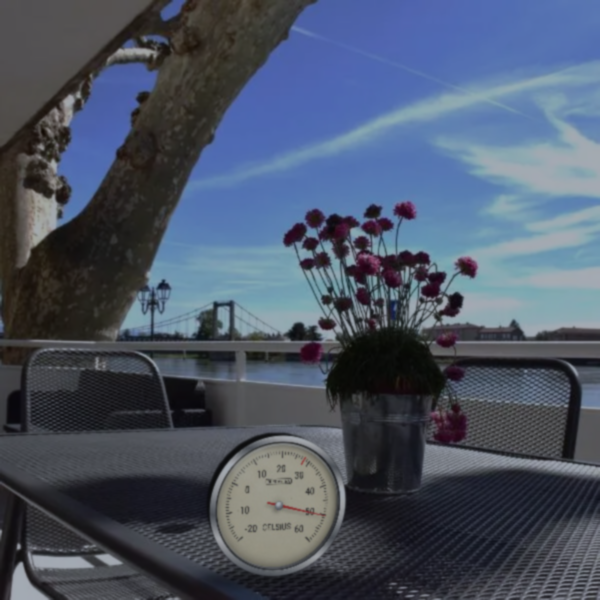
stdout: 50 °C
